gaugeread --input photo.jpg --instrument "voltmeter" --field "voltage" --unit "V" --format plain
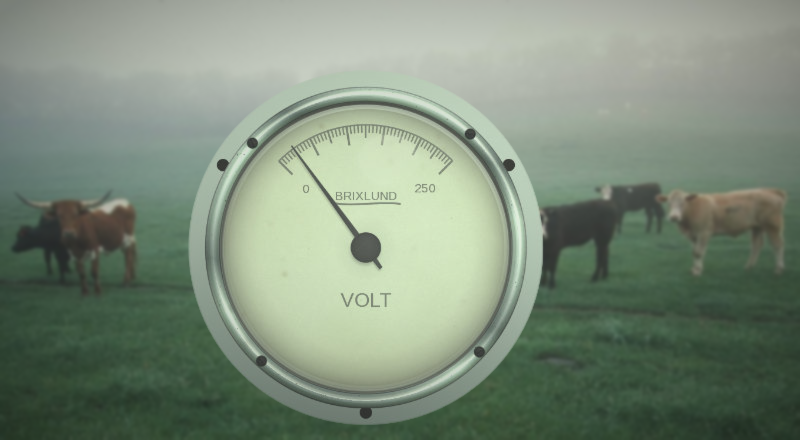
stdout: 25 V
